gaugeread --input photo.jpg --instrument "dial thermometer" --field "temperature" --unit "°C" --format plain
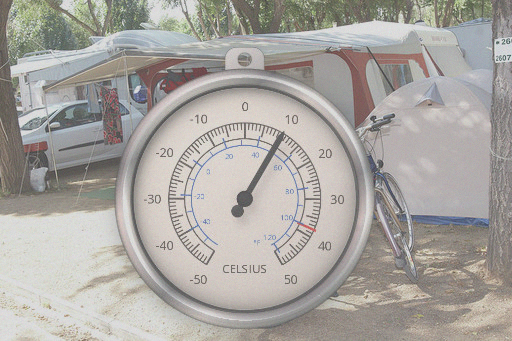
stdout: 10 °C
